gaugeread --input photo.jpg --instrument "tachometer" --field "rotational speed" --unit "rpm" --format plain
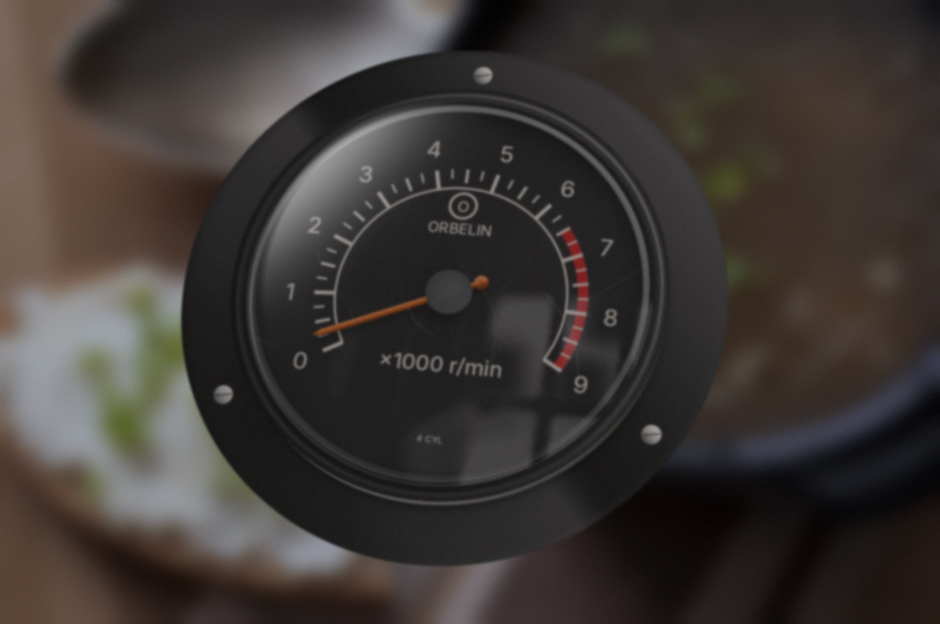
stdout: 250 rpm
